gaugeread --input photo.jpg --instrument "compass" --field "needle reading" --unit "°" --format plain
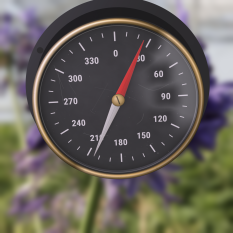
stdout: 25 °
